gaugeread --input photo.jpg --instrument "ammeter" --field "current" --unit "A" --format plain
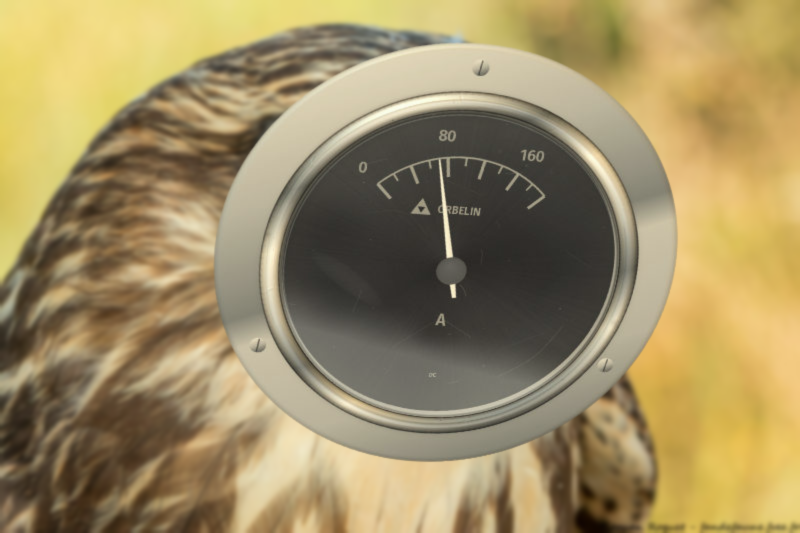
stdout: 70 A
